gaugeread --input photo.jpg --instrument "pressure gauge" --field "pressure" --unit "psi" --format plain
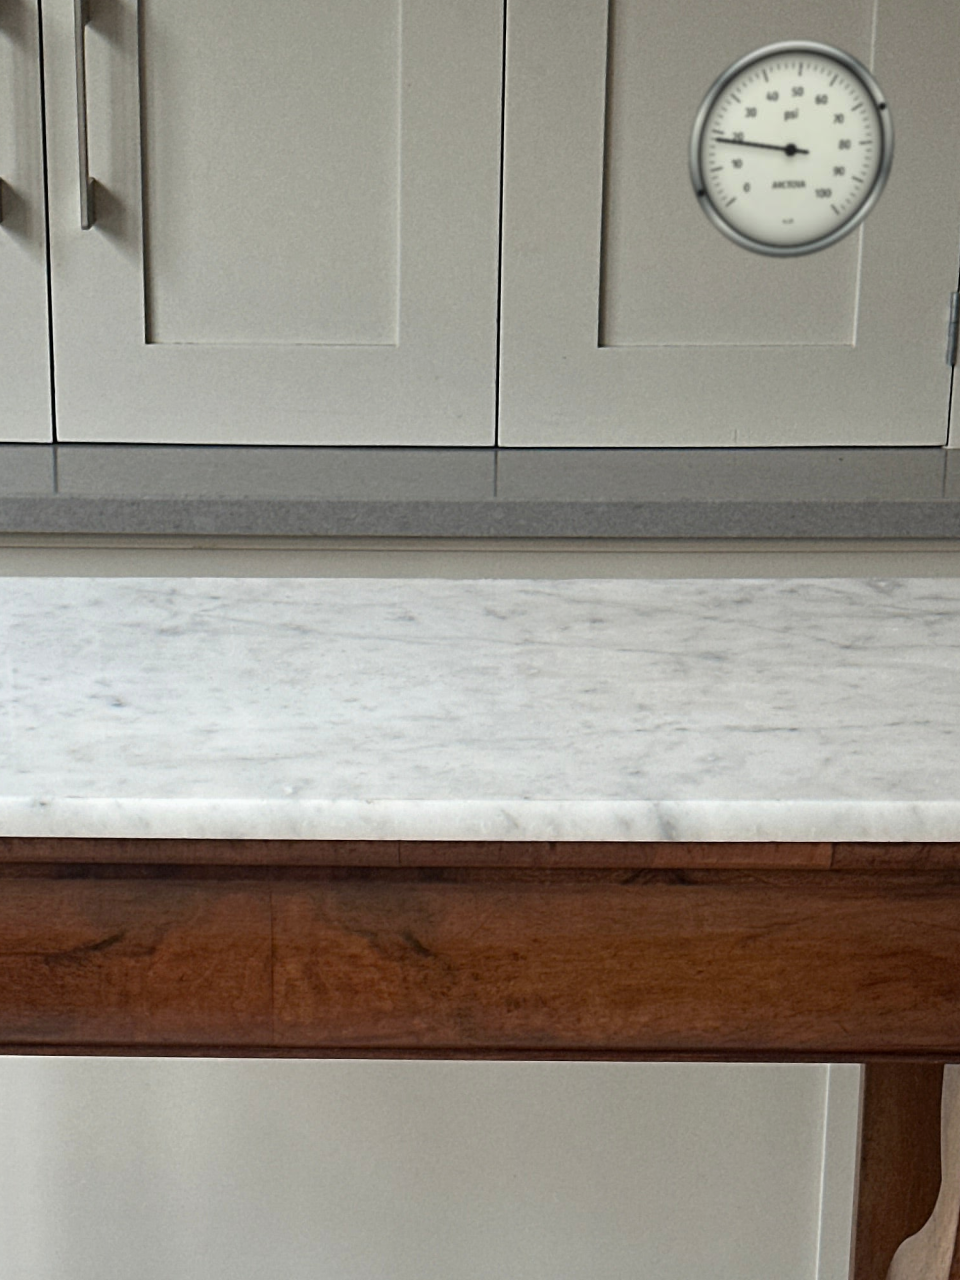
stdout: 18 psi
